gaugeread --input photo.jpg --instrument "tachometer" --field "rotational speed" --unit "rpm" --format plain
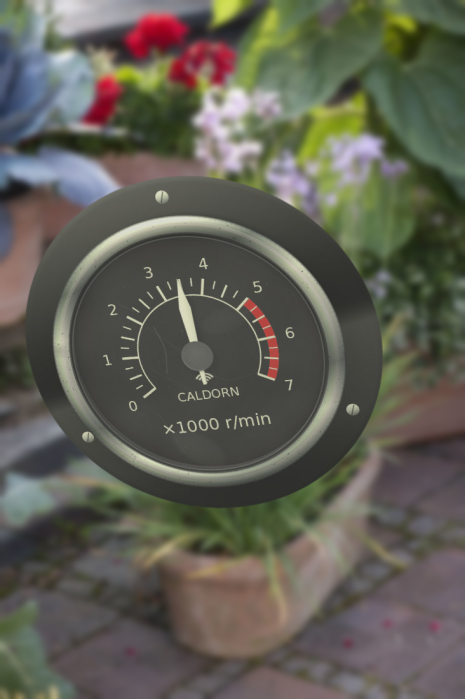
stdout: 3500 rpm
